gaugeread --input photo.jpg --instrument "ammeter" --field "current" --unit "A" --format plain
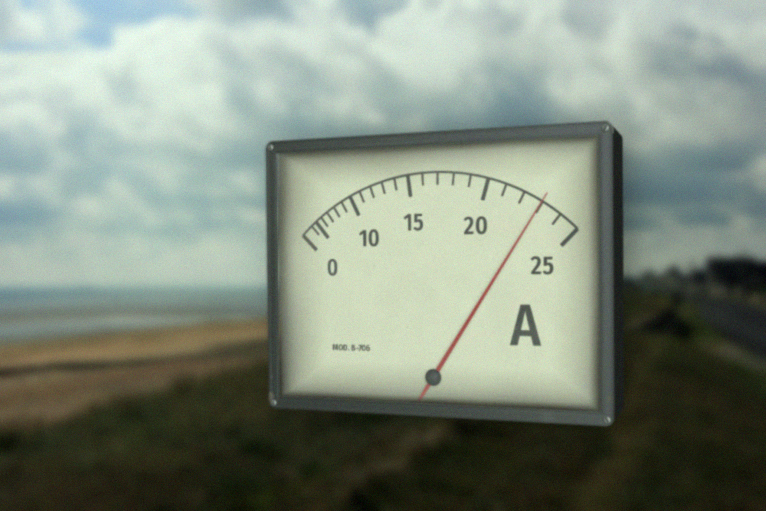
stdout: 23 A
